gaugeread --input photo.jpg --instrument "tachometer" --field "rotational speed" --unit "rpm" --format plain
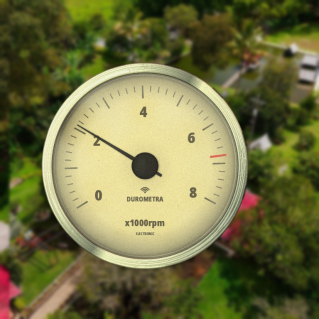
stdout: 2100 rpm
